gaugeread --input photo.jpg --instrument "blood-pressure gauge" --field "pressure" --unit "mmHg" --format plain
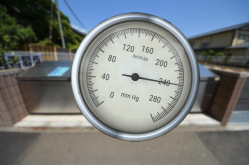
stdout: 240 mmHg
